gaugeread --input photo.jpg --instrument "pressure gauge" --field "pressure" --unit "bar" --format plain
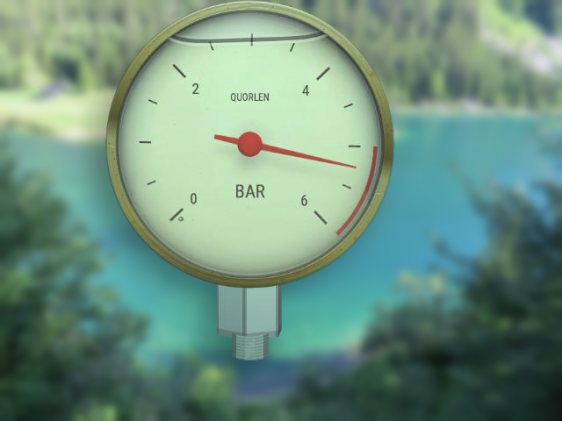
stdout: 5.25 bar
